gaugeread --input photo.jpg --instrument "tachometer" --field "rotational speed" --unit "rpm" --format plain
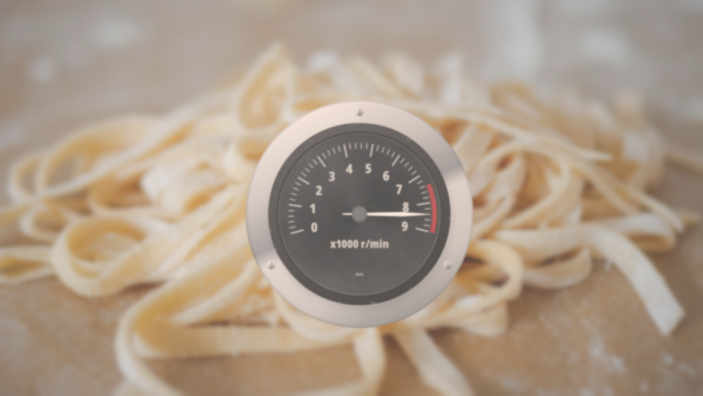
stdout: 8400 rpm
